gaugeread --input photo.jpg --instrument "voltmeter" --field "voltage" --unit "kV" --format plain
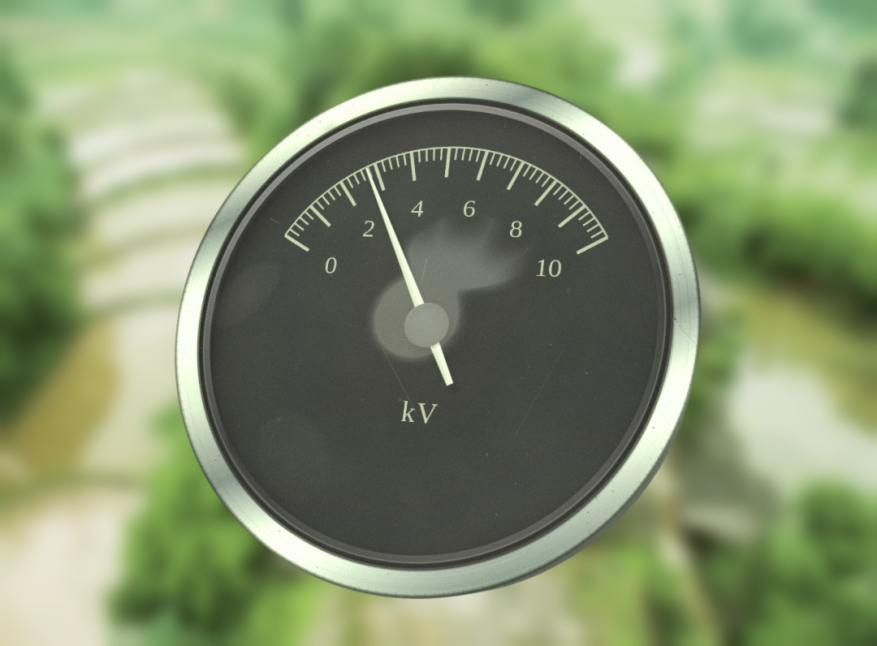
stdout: 2.8 kV
